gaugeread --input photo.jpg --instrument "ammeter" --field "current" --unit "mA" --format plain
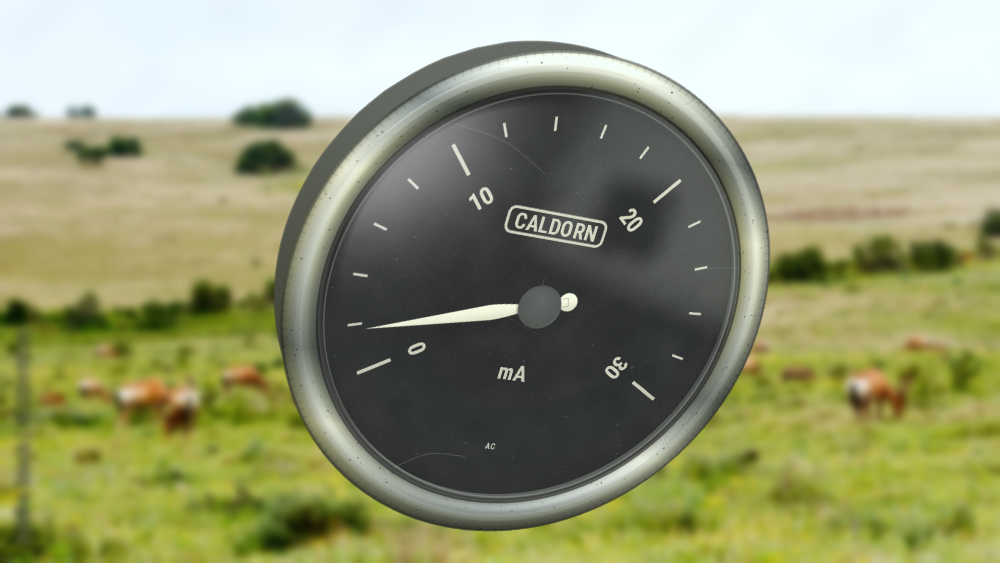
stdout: 2 mA
